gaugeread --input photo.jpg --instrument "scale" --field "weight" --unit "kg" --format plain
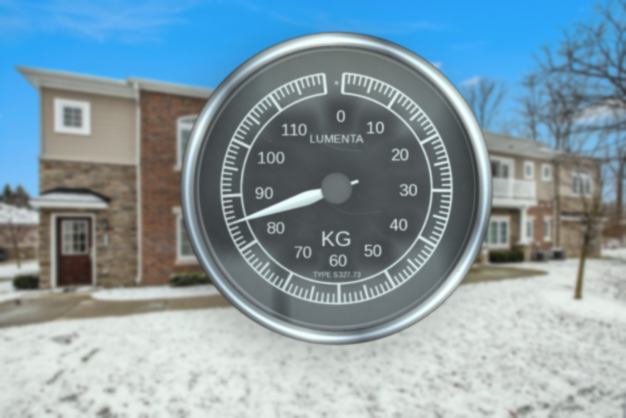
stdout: 85 kg
